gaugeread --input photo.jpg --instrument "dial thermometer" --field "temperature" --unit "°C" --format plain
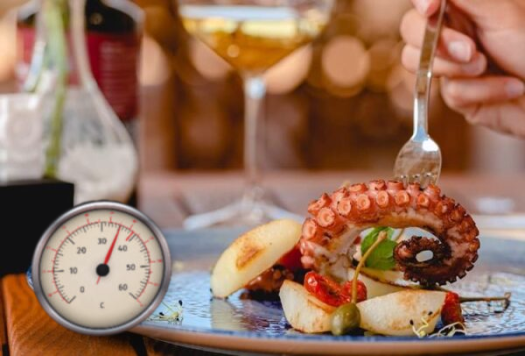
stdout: 35 °C
